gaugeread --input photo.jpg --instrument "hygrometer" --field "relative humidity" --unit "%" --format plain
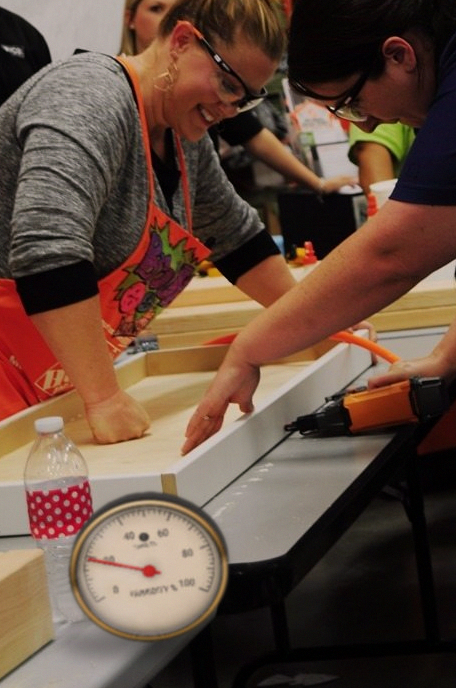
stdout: 20 %
